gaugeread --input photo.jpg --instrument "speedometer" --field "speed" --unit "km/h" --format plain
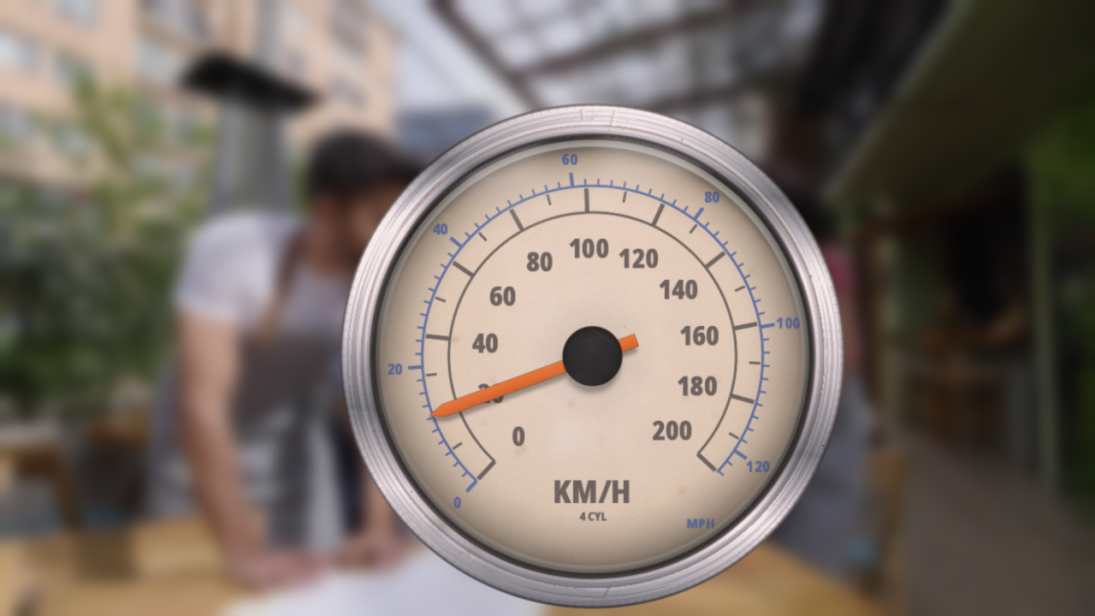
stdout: 20 km/h
